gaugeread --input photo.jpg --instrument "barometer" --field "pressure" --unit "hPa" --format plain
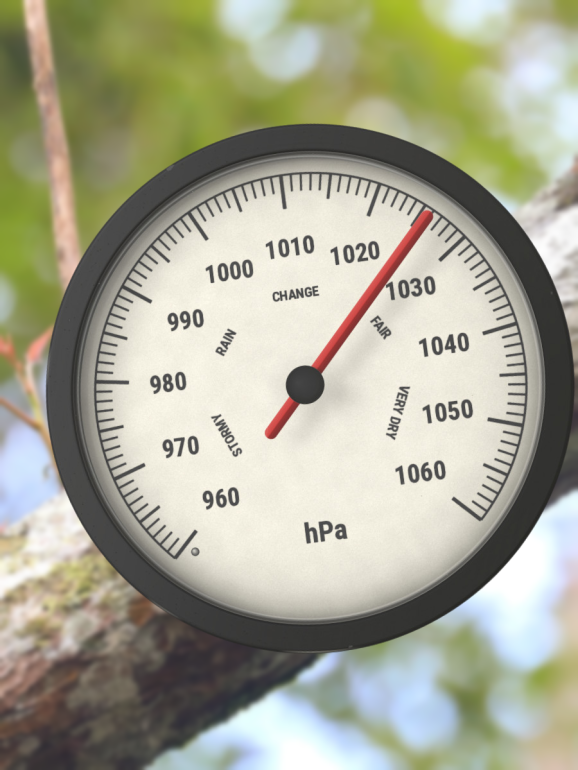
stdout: 1026 hPa
